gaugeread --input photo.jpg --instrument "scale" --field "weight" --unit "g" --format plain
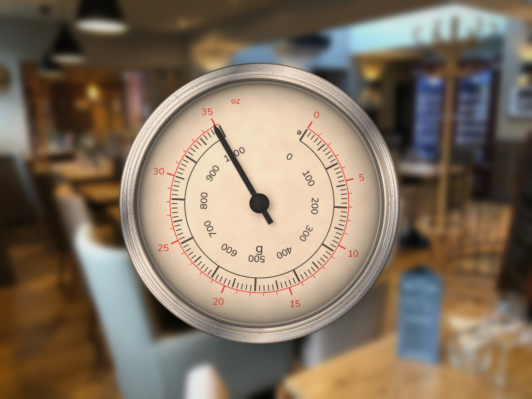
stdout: 990 g
